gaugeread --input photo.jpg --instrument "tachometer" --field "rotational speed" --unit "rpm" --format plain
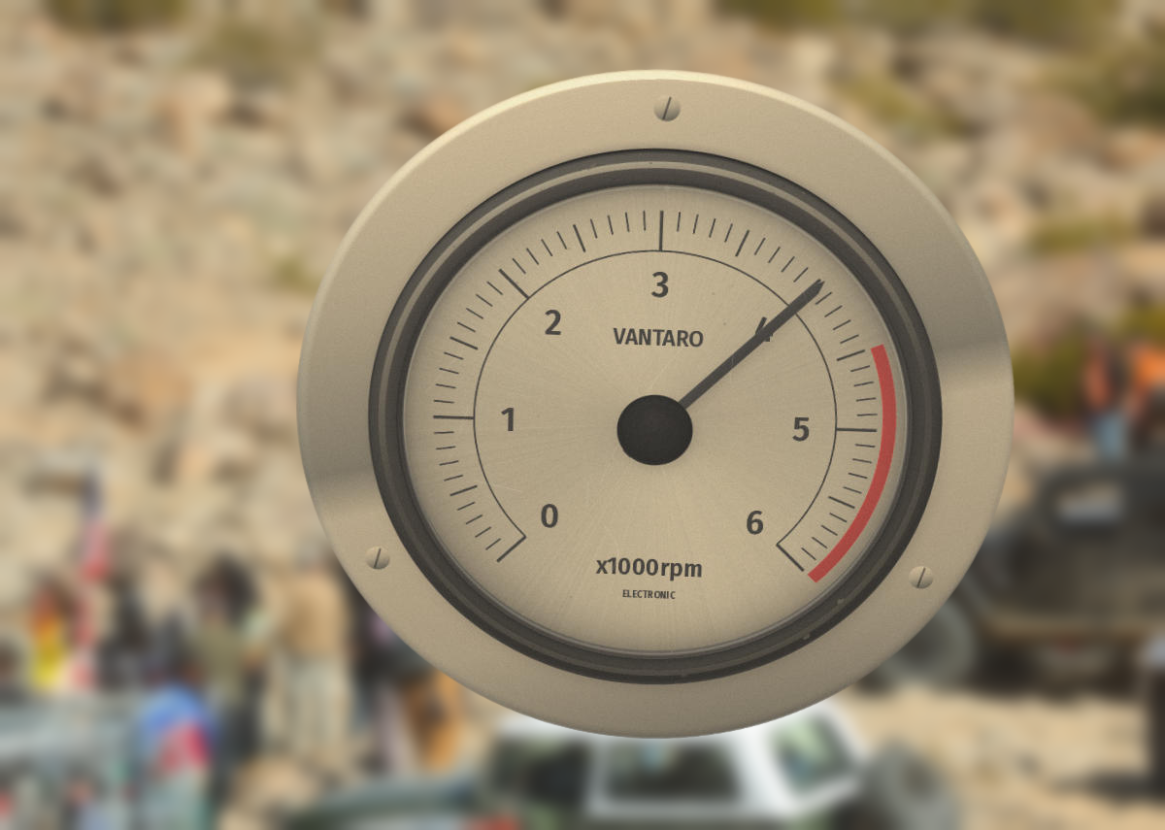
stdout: 4000 rpm
